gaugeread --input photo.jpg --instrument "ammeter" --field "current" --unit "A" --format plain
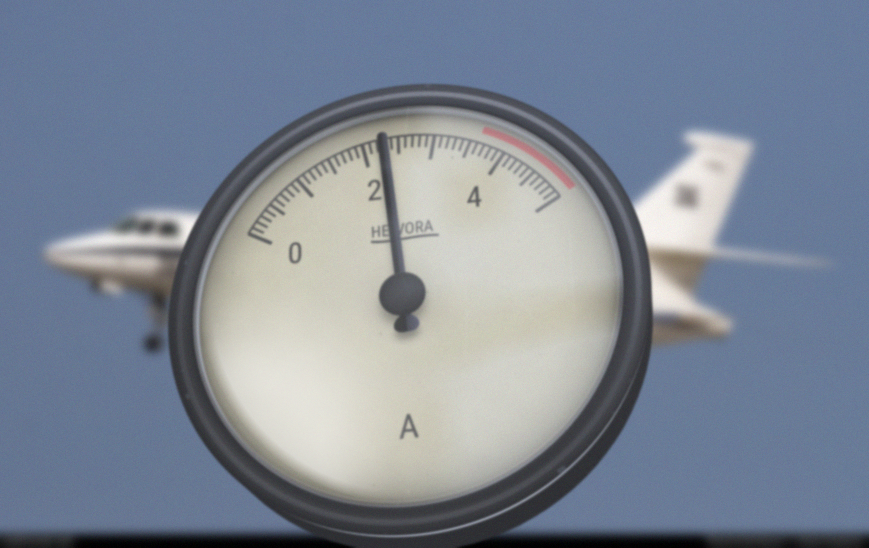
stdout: 2.3 A
